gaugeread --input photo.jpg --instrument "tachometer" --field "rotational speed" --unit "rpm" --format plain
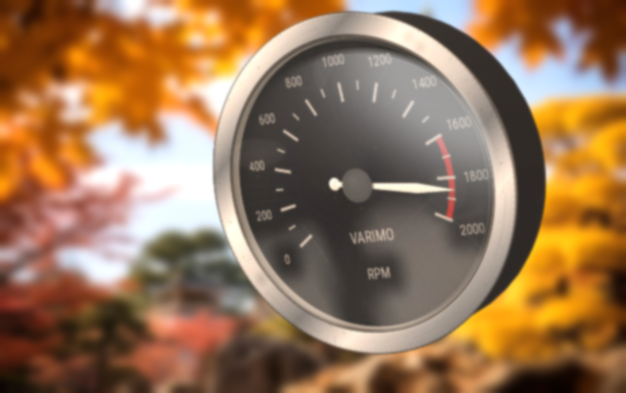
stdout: 1850 rpm
